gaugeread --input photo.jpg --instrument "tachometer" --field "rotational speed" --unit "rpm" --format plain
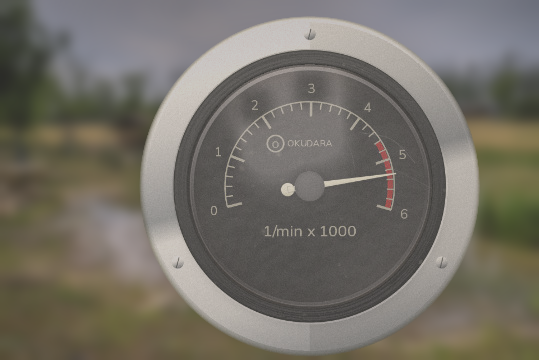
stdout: 5300 rpm
